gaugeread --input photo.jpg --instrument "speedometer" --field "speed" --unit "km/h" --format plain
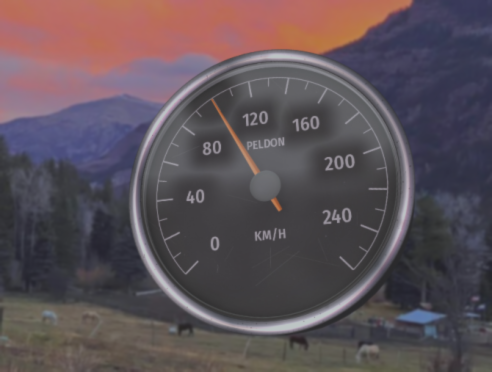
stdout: 100 km/h
